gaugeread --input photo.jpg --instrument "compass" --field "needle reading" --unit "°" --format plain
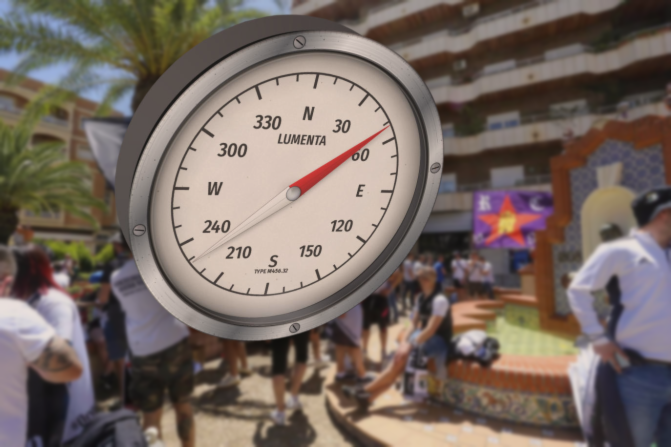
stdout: 50 °
